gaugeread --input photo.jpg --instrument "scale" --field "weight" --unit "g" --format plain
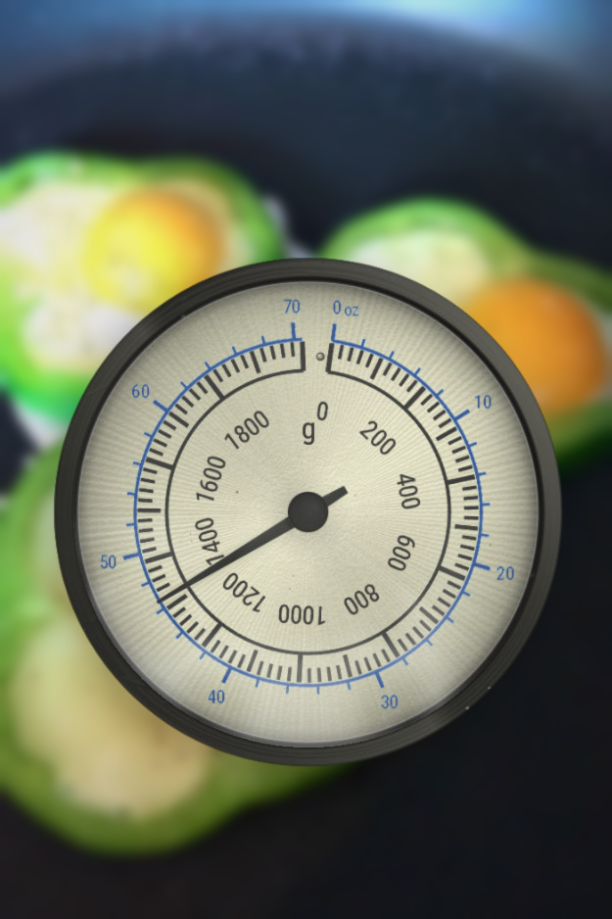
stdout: 1320 g
